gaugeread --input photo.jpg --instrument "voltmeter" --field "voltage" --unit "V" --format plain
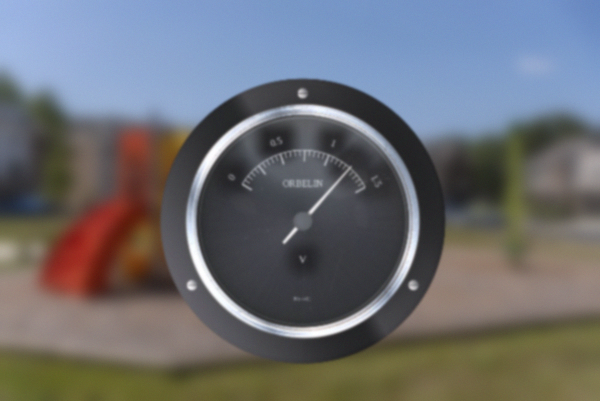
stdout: 1.25 V
